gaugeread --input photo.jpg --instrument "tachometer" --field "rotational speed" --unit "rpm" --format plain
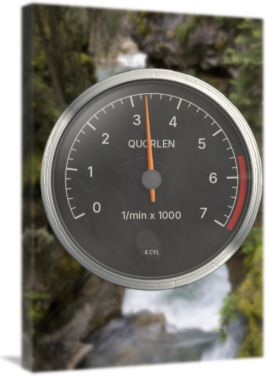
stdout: 3300 rpm
